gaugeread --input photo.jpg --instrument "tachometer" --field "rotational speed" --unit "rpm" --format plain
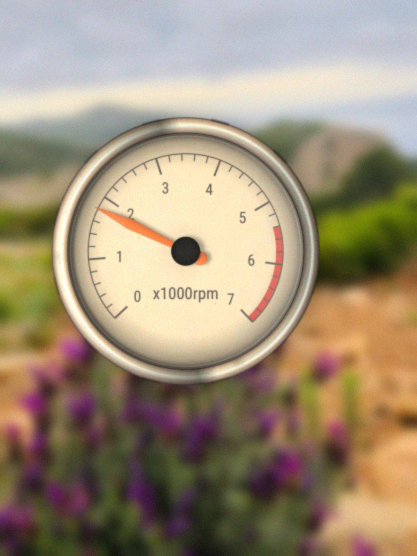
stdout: 1800 rpm
